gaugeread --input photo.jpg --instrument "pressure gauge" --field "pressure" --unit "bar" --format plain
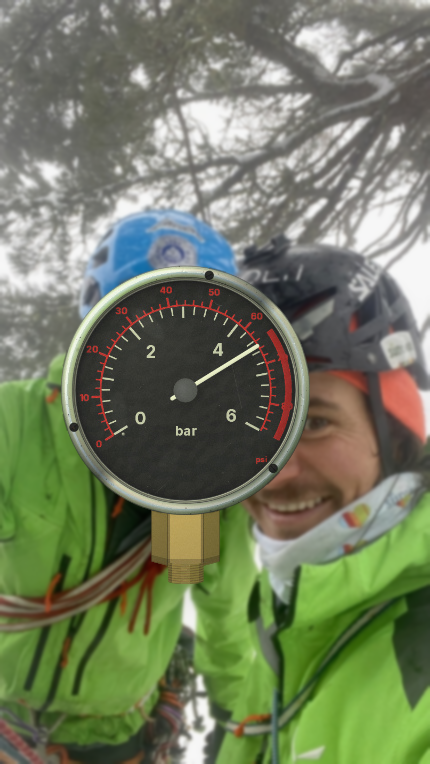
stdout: 4.5 bar
